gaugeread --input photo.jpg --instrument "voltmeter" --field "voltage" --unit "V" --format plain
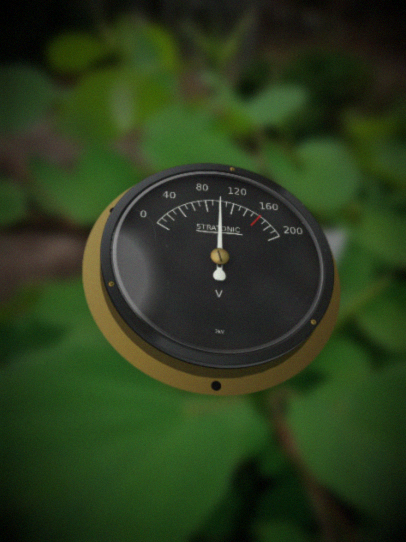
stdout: 100 V
